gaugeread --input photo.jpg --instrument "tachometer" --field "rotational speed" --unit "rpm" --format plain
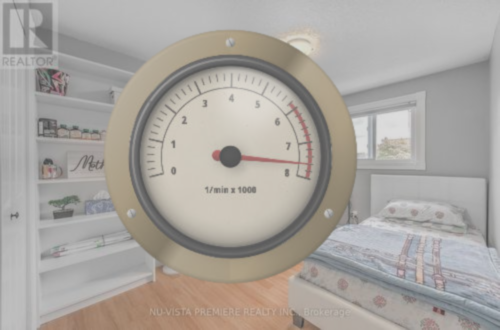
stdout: 7600 rpm
